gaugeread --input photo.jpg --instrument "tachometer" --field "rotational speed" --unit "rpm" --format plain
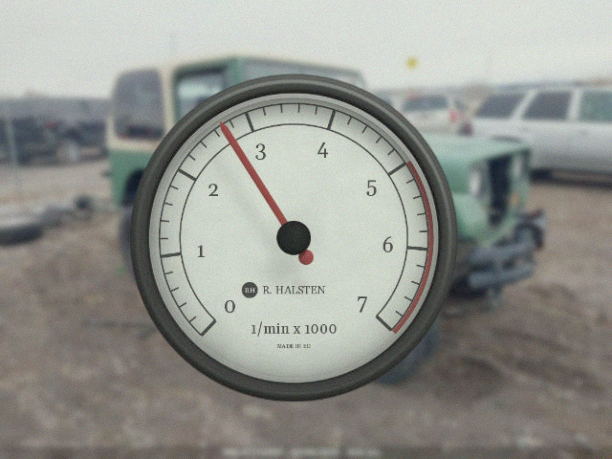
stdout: 2700 rpm
